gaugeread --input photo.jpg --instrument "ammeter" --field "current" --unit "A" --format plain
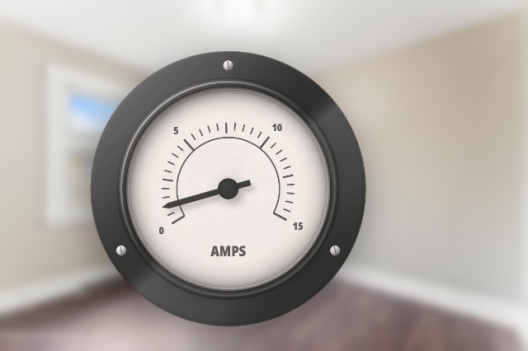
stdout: 1 A
